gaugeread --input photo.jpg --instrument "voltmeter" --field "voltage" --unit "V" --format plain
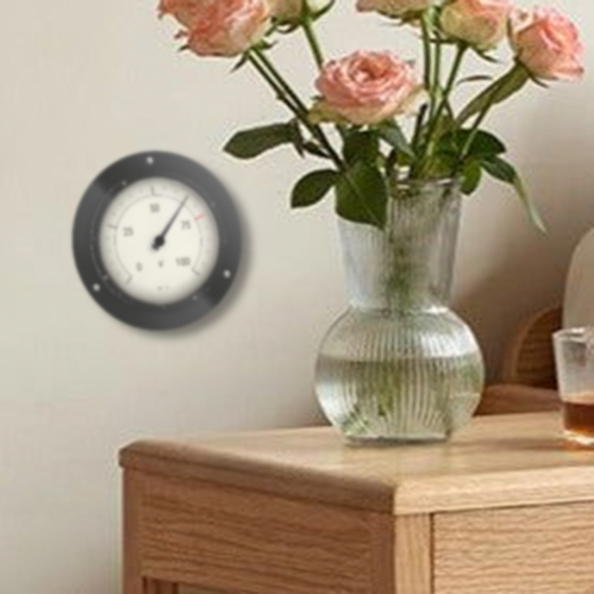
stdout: 65 V
